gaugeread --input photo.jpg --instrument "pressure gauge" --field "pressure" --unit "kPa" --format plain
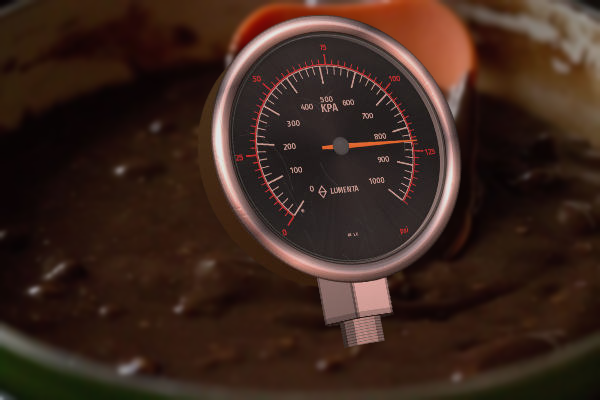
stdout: 840 kPa
